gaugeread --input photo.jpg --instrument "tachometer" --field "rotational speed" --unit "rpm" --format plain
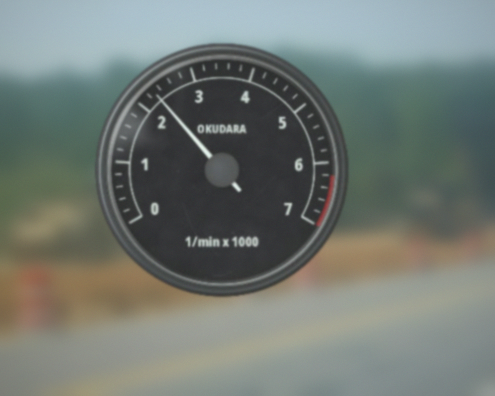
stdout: 2300 rpm
